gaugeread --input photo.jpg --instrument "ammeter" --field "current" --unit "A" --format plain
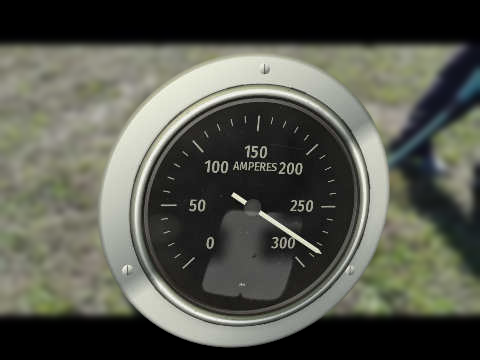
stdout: 285 A
